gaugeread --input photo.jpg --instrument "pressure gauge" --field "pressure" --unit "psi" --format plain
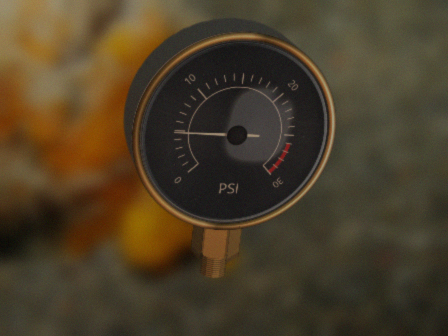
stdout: 5 psi
